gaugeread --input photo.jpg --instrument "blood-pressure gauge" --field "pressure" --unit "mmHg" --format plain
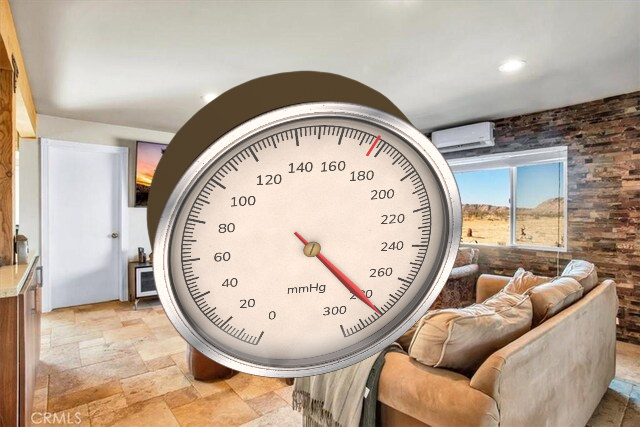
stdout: 280 mmHg
